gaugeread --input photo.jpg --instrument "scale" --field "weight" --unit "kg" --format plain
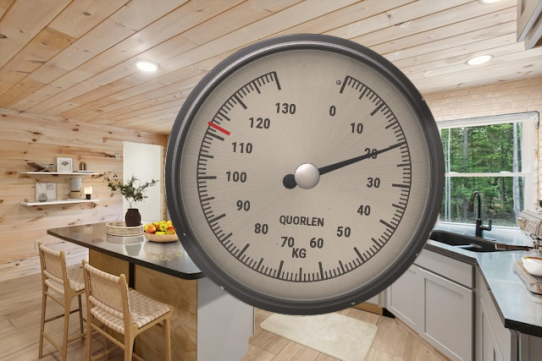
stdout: 20 kg
